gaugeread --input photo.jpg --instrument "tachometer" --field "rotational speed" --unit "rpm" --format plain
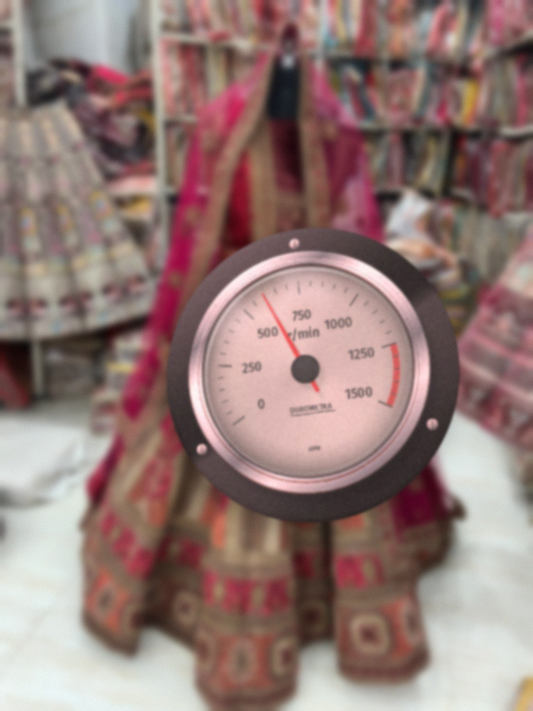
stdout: 600 rpm
